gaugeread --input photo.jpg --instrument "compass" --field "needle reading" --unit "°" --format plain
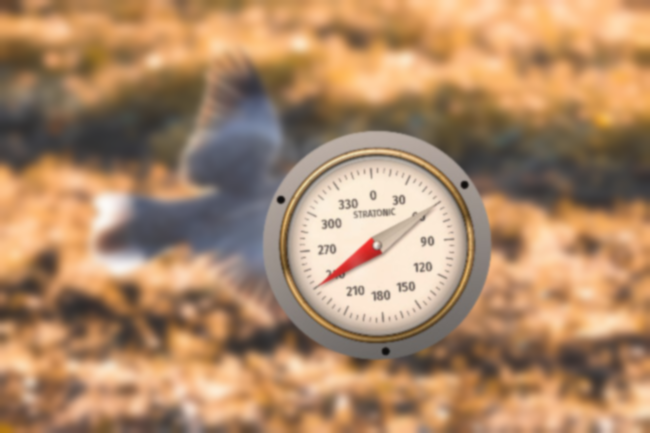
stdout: 240 °
